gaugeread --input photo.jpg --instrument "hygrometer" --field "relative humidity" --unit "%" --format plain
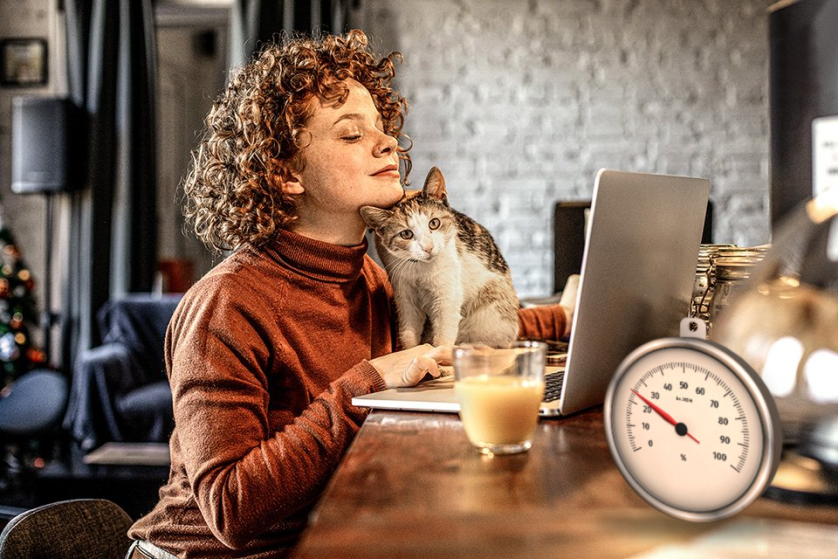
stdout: 25 %
